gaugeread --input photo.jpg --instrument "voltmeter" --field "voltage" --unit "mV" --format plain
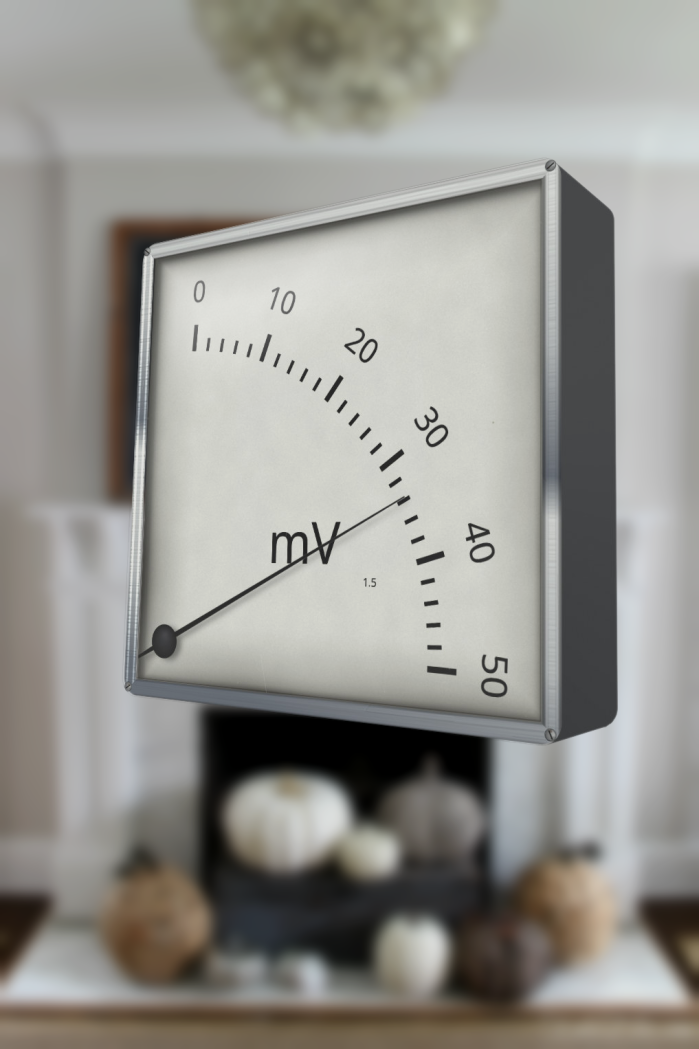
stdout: 34 mV
